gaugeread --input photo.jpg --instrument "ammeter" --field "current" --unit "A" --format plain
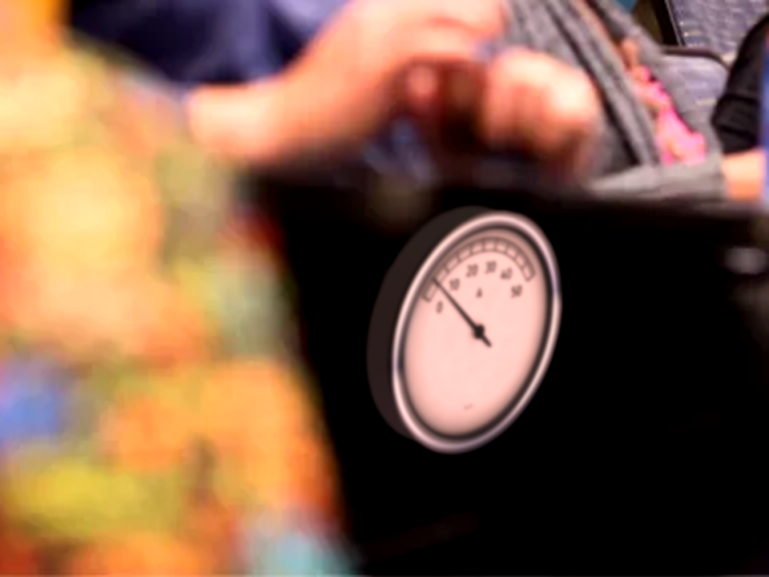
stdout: 5 A
